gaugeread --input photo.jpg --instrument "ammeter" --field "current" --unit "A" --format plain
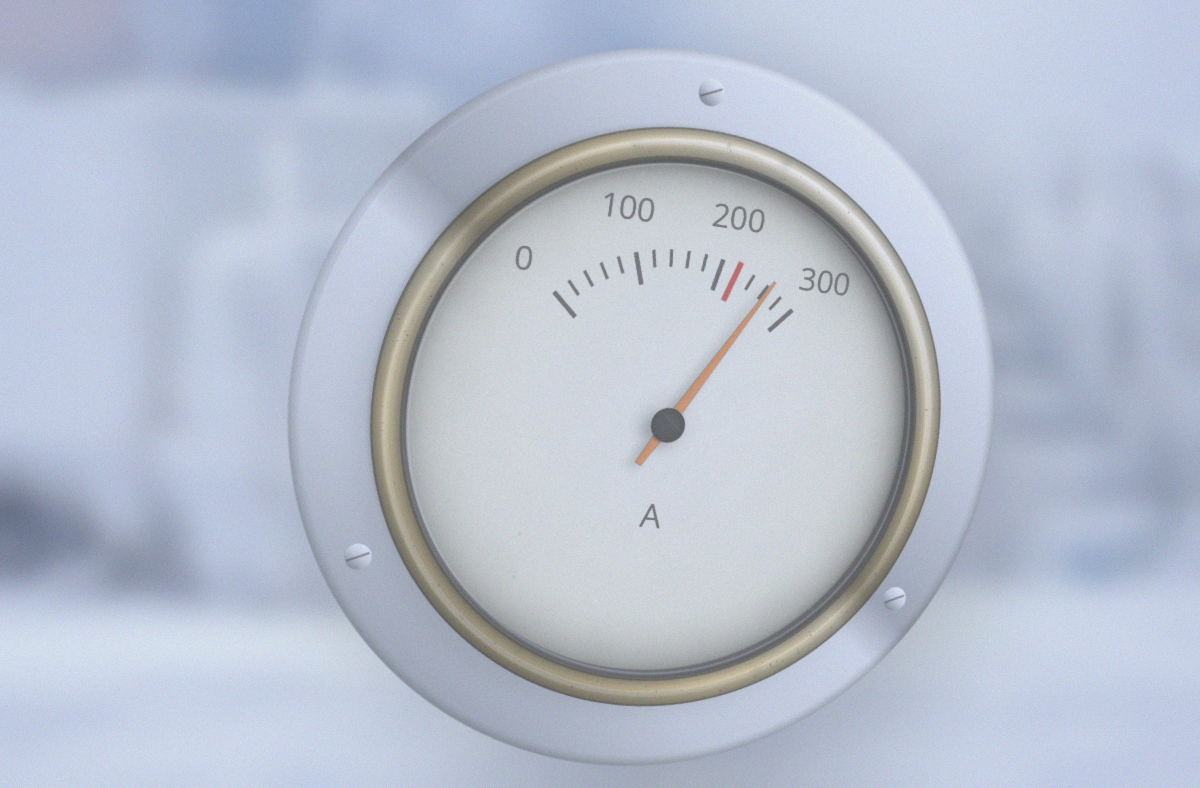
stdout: 260 A
